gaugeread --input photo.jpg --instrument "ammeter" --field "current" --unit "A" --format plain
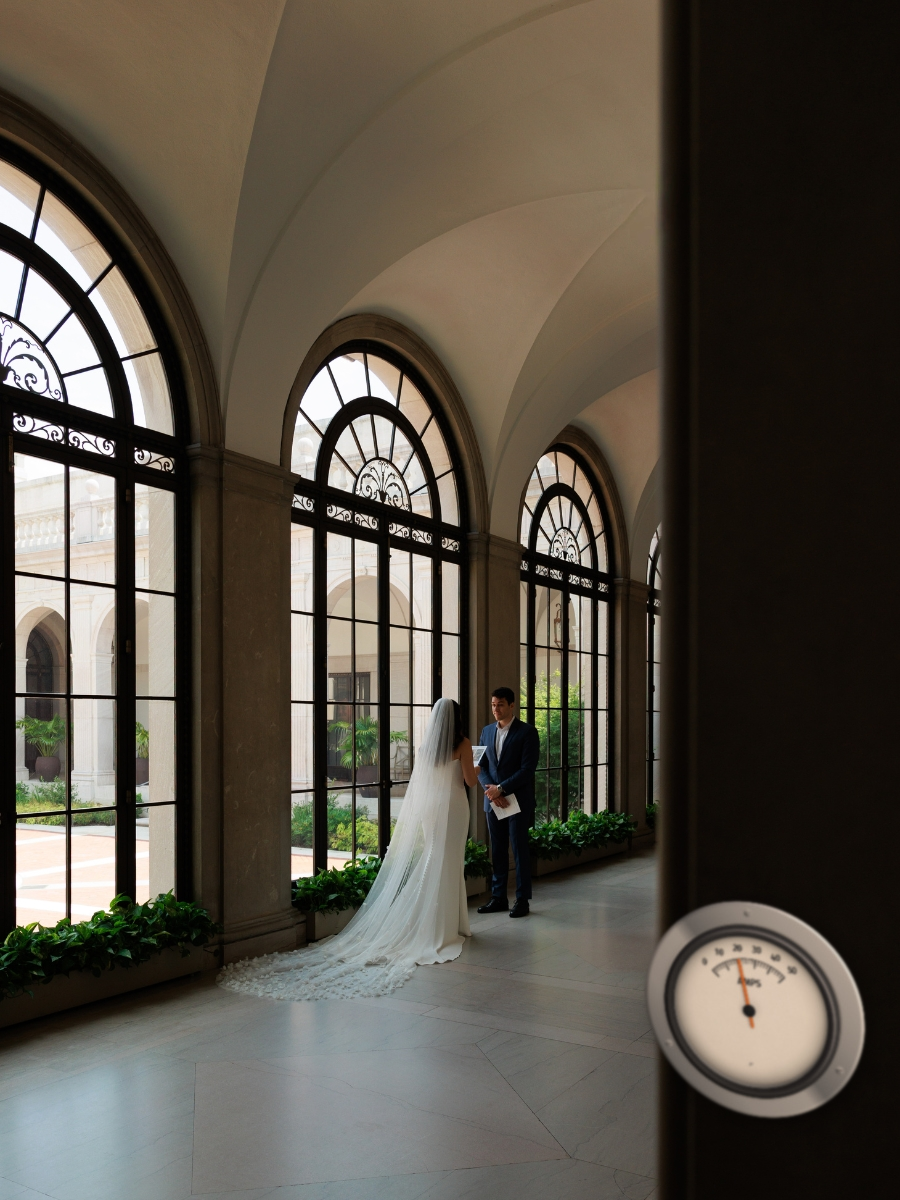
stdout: 20 A
